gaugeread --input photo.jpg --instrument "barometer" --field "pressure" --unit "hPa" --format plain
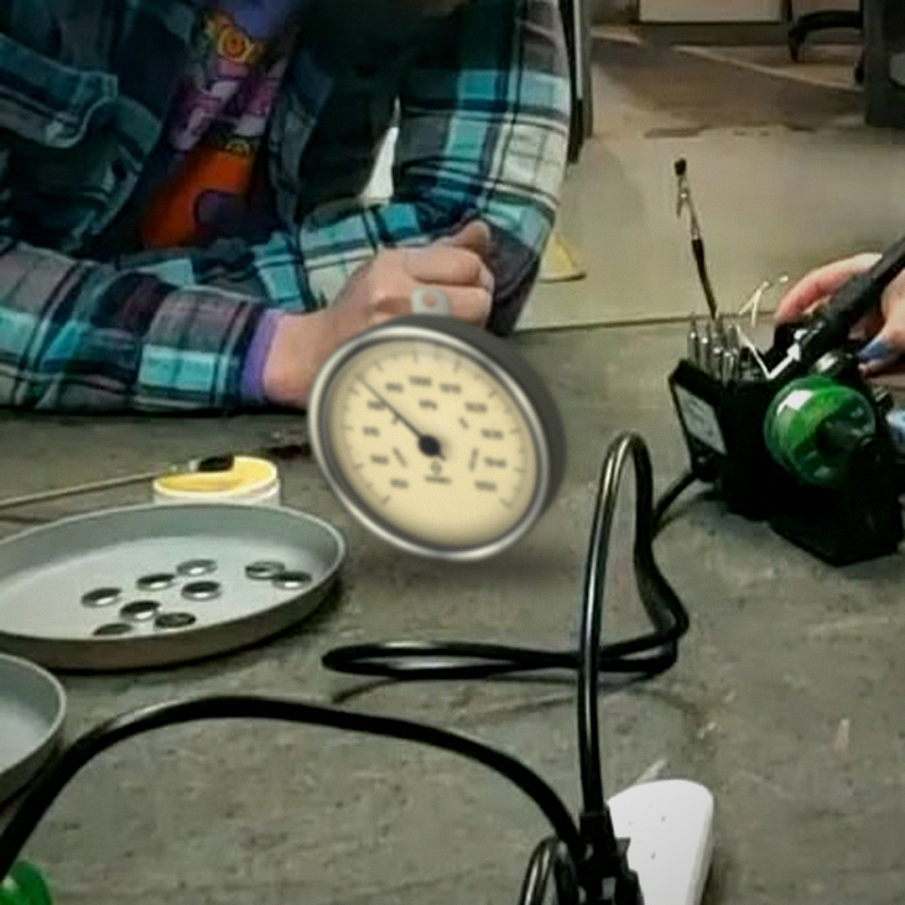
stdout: 985 hPa
